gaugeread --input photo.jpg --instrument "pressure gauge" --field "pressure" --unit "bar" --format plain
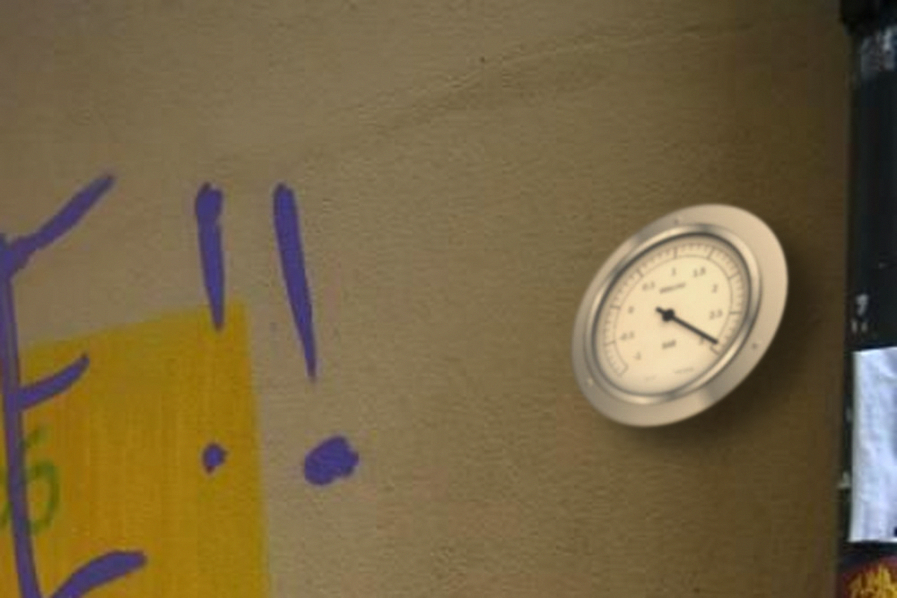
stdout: 2.9 bar
